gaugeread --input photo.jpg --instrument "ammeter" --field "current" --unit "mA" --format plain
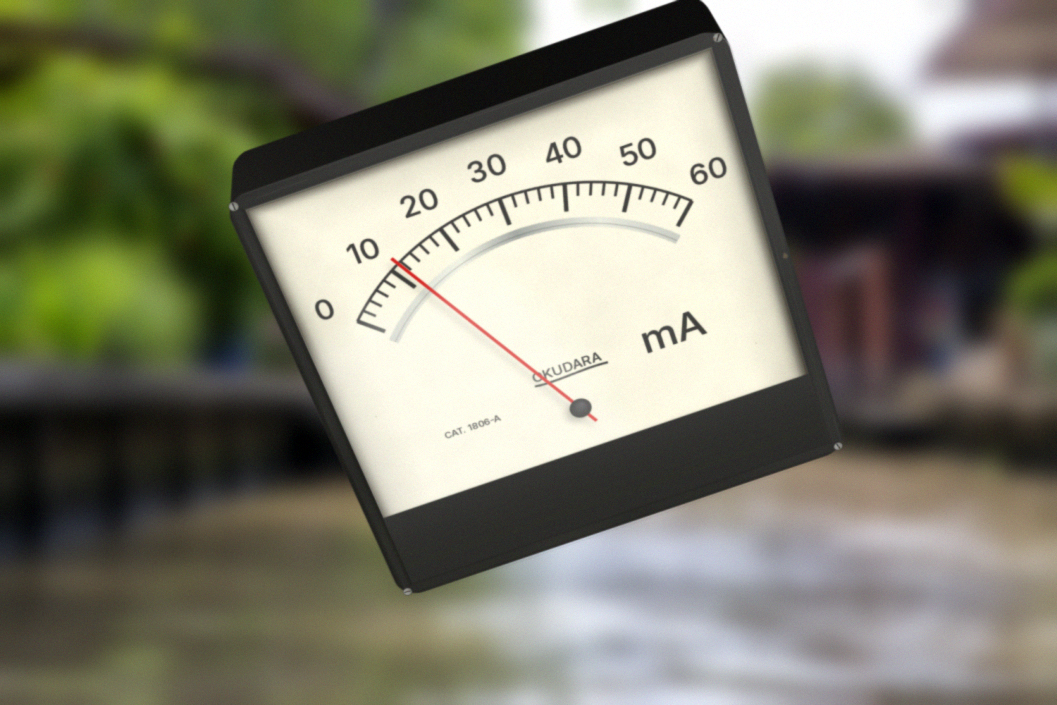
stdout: 12 mA
